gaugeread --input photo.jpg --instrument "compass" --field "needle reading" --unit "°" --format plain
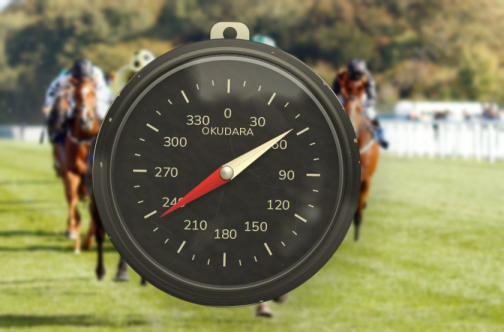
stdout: 235 °
